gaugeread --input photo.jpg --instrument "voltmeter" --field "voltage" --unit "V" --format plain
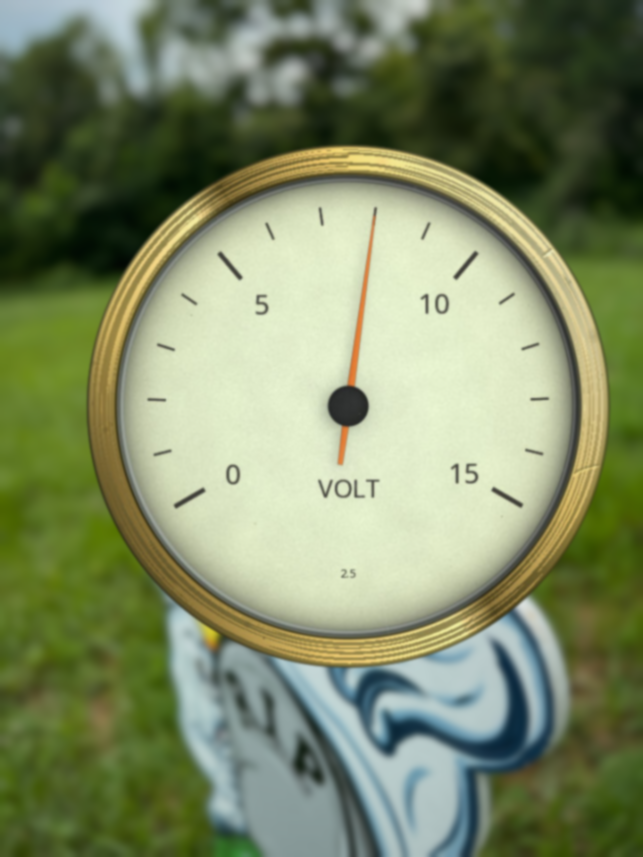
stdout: 8 V
